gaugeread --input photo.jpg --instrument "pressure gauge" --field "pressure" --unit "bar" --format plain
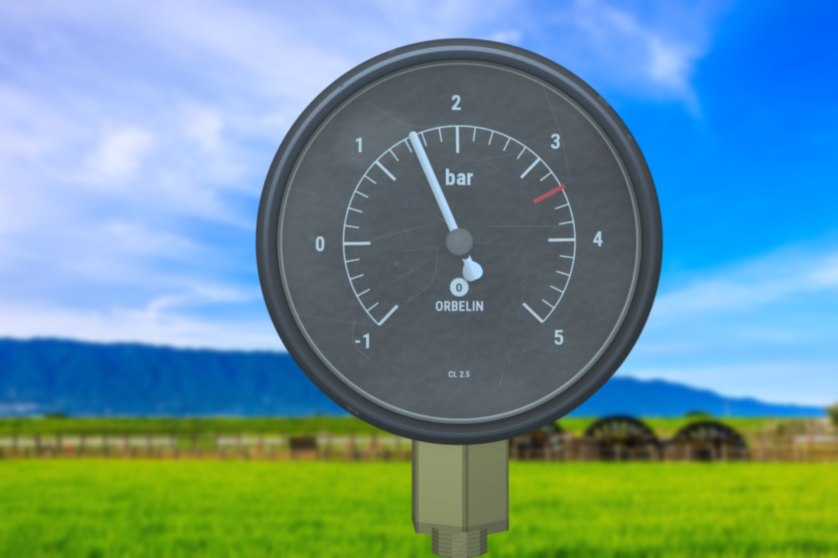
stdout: 1.5 bar
